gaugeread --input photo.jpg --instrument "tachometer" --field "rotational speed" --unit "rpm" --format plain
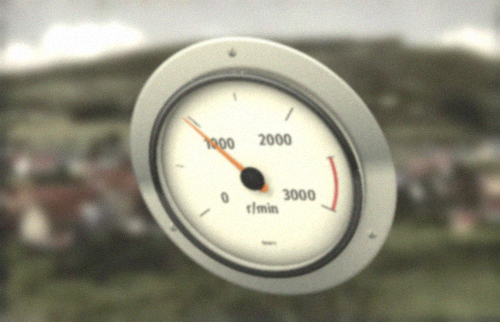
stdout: 1000 rpm
